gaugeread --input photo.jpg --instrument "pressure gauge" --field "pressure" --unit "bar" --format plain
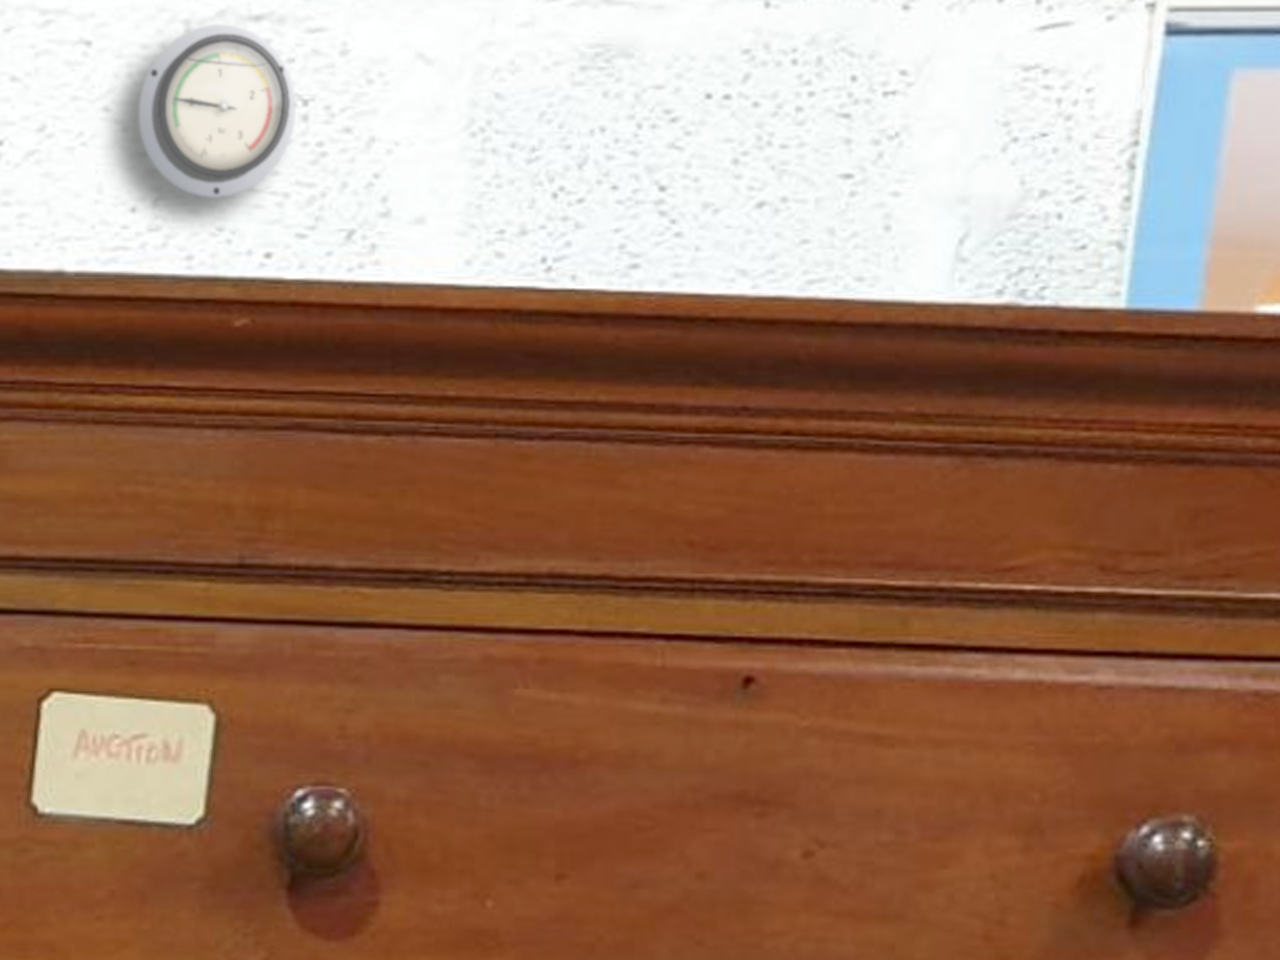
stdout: 0 bar
